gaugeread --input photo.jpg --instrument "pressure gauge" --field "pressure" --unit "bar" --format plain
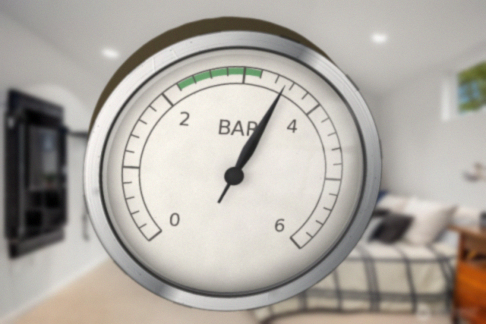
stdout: 3.5 bar
